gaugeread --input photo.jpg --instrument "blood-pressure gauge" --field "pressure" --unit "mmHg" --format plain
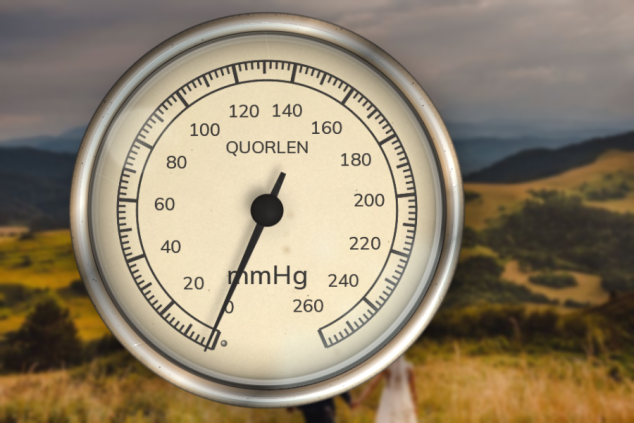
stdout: 2 mmHg
